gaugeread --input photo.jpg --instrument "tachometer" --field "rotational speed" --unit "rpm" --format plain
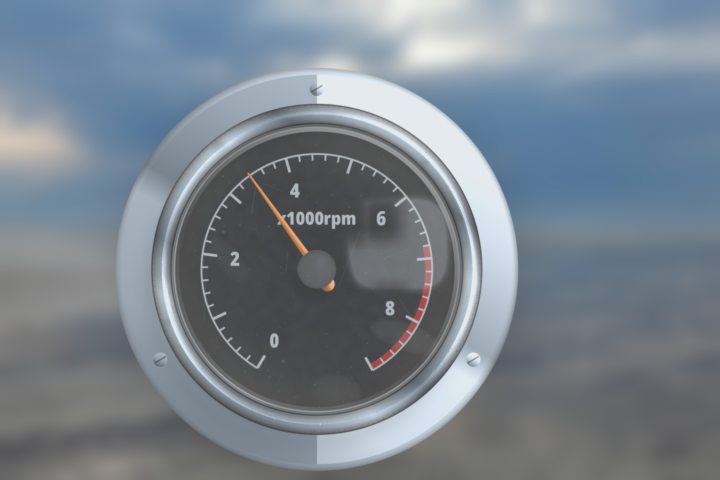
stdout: 3400 rpm
